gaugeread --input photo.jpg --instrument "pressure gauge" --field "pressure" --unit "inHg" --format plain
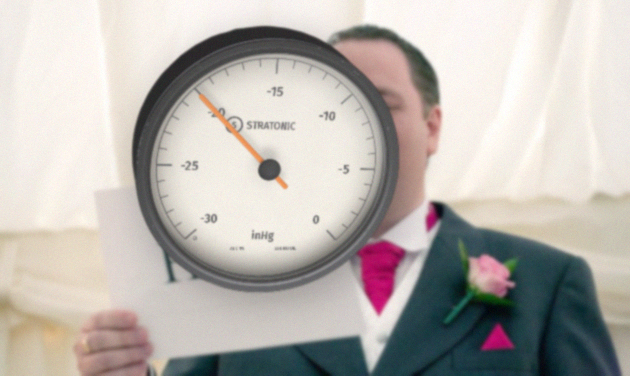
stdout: -20 inHg
